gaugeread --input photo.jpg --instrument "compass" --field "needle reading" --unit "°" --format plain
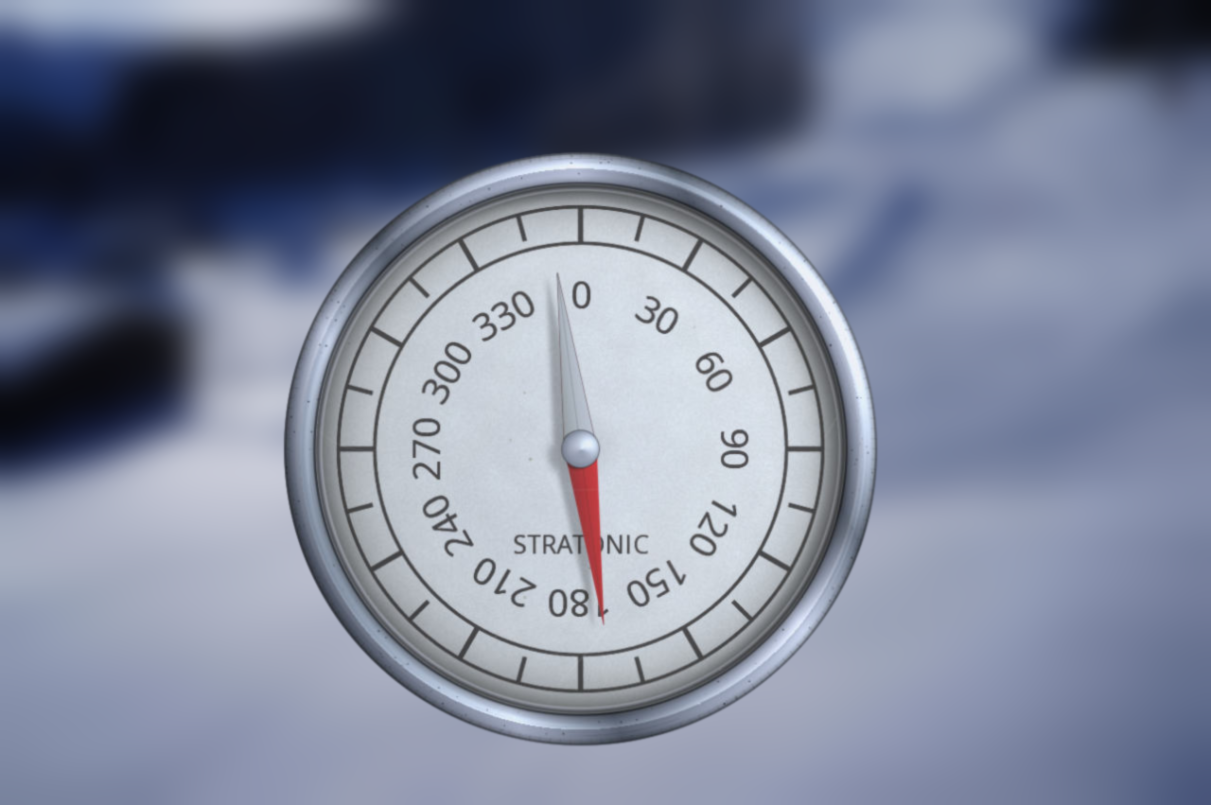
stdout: 172.5 °
